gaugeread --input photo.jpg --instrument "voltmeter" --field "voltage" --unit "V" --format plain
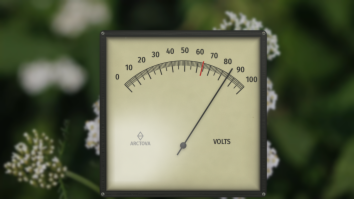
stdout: 85 V
